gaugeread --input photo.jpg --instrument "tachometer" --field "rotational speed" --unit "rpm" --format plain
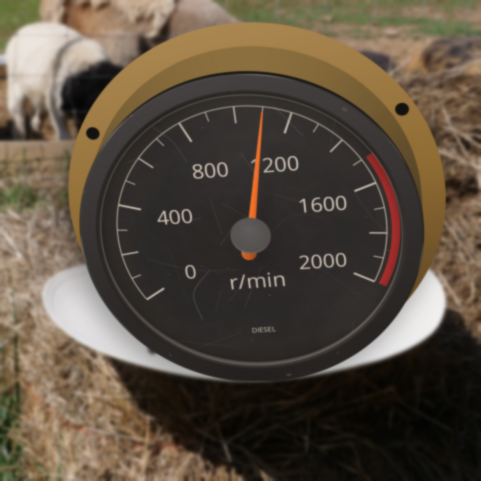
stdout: 1100 rpm
